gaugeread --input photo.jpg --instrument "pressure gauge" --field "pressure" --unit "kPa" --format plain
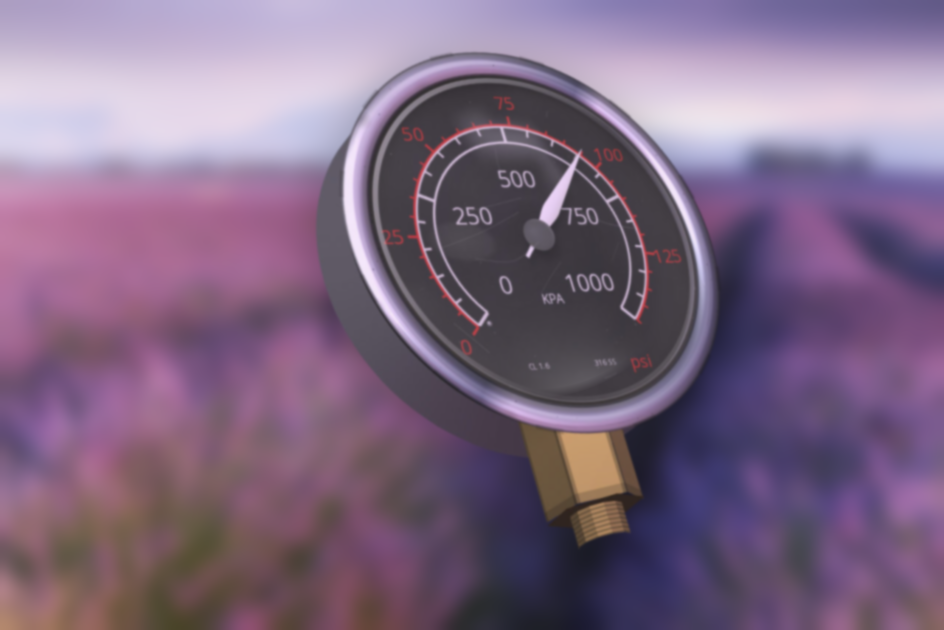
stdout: 650 kPa
